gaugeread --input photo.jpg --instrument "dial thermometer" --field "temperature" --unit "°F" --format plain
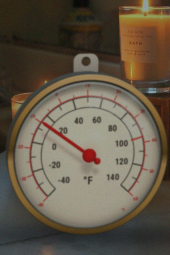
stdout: 15 °F
